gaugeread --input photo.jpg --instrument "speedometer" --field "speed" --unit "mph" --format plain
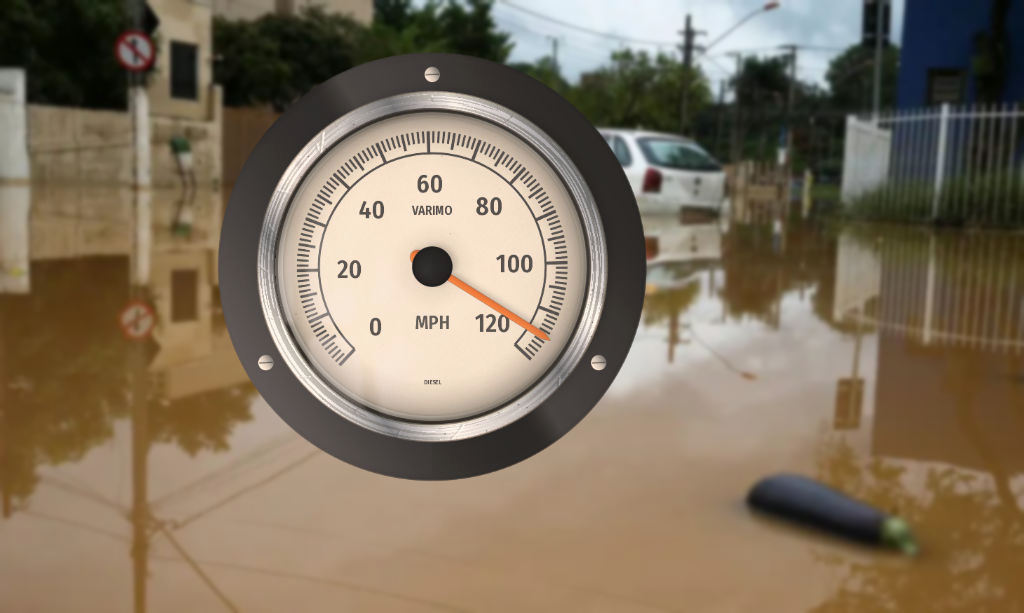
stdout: 115 mph
